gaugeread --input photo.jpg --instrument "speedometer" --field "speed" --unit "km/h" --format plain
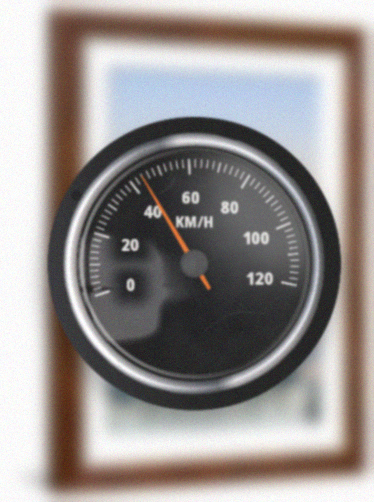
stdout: 44 km/h
